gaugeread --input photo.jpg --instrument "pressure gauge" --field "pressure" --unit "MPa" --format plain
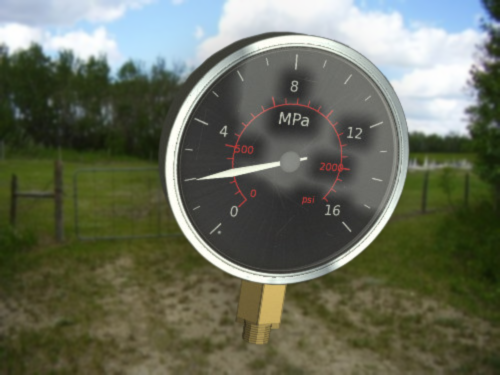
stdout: 2 MPa
